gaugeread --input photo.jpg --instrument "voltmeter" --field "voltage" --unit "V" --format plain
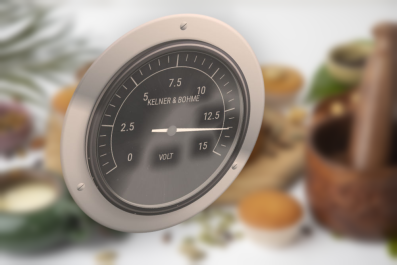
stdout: 13.5 V
